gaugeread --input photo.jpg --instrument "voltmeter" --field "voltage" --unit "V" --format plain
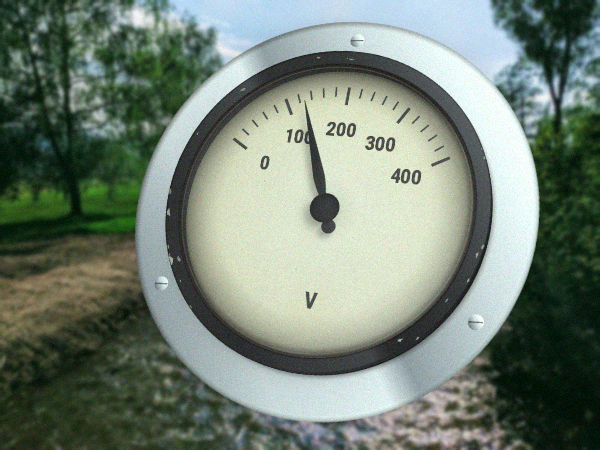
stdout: 130 V
